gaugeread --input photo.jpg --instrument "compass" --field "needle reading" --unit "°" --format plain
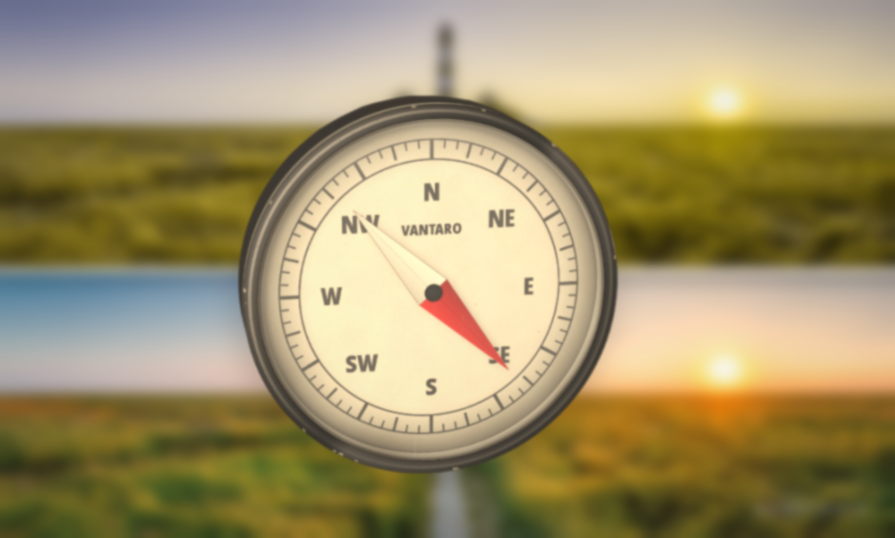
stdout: 137.5 °
